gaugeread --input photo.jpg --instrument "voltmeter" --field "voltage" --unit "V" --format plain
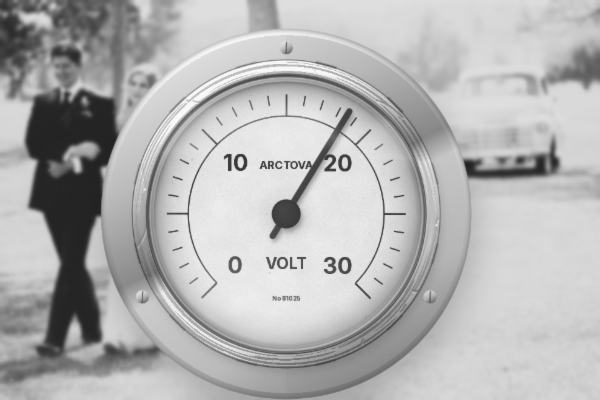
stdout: 18.5 V
